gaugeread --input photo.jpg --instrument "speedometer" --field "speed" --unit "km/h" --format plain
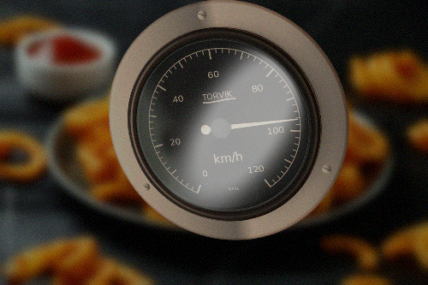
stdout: 96 km/h
